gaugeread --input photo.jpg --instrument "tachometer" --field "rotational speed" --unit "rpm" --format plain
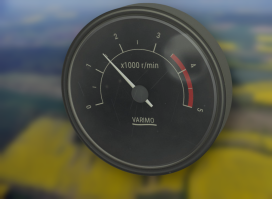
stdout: 1500 rpm
